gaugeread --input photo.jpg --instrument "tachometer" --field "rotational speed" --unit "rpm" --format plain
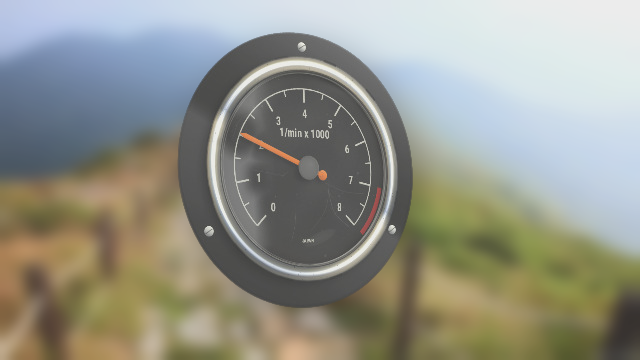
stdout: 2000 rpm
